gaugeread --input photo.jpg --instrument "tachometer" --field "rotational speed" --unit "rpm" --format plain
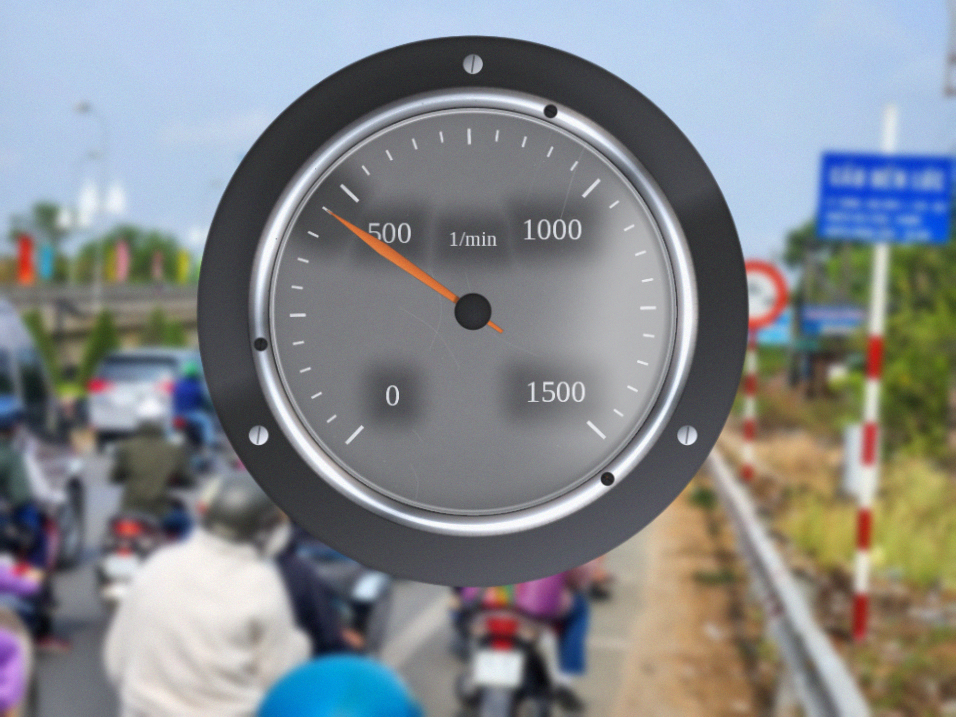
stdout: 450 rpm
